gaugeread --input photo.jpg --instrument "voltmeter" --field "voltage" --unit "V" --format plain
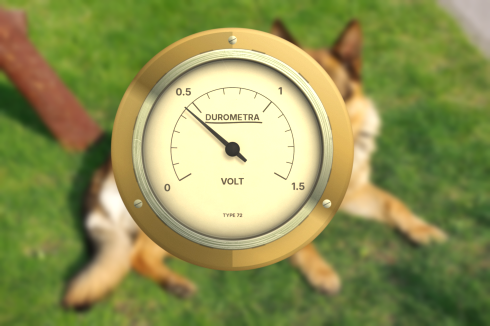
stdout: 0.45 V
